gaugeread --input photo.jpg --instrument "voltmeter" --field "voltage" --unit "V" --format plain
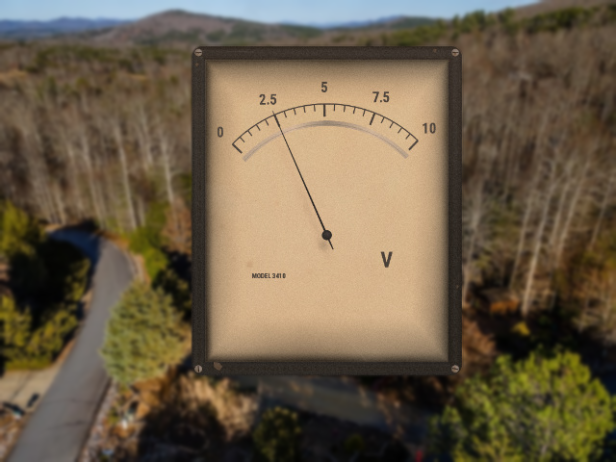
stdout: 2.5 V
